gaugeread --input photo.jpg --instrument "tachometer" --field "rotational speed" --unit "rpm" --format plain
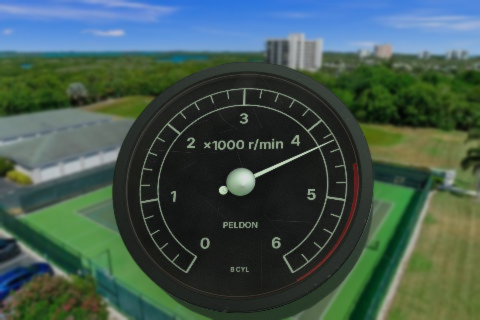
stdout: 4300 rpm
